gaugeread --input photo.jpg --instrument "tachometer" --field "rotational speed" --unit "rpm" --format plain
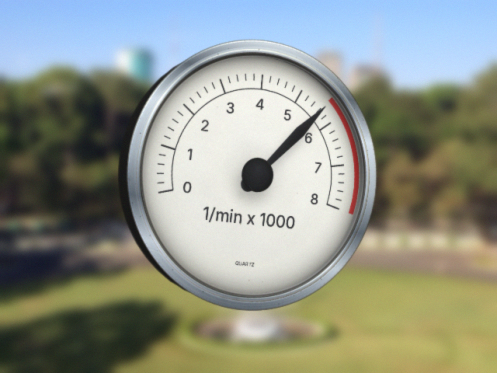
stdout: 5600 rpm
